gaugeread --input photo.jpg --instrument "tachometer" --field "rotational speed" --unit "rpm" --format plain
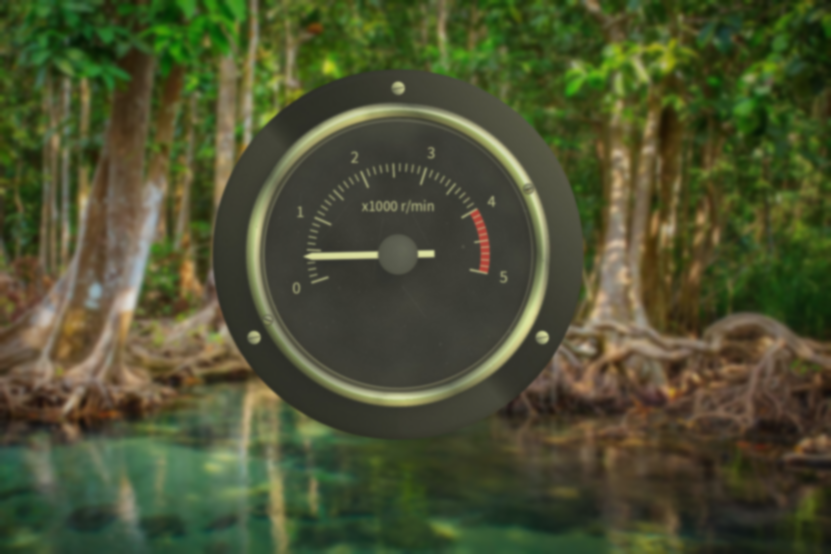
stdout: 400 rpm
